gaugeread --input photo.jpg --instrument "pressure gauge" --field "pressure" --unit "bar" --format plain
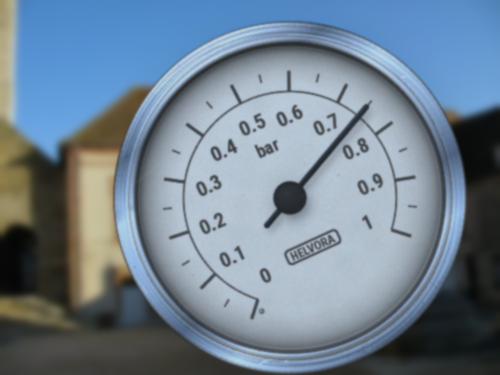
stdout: 0.75 bar
